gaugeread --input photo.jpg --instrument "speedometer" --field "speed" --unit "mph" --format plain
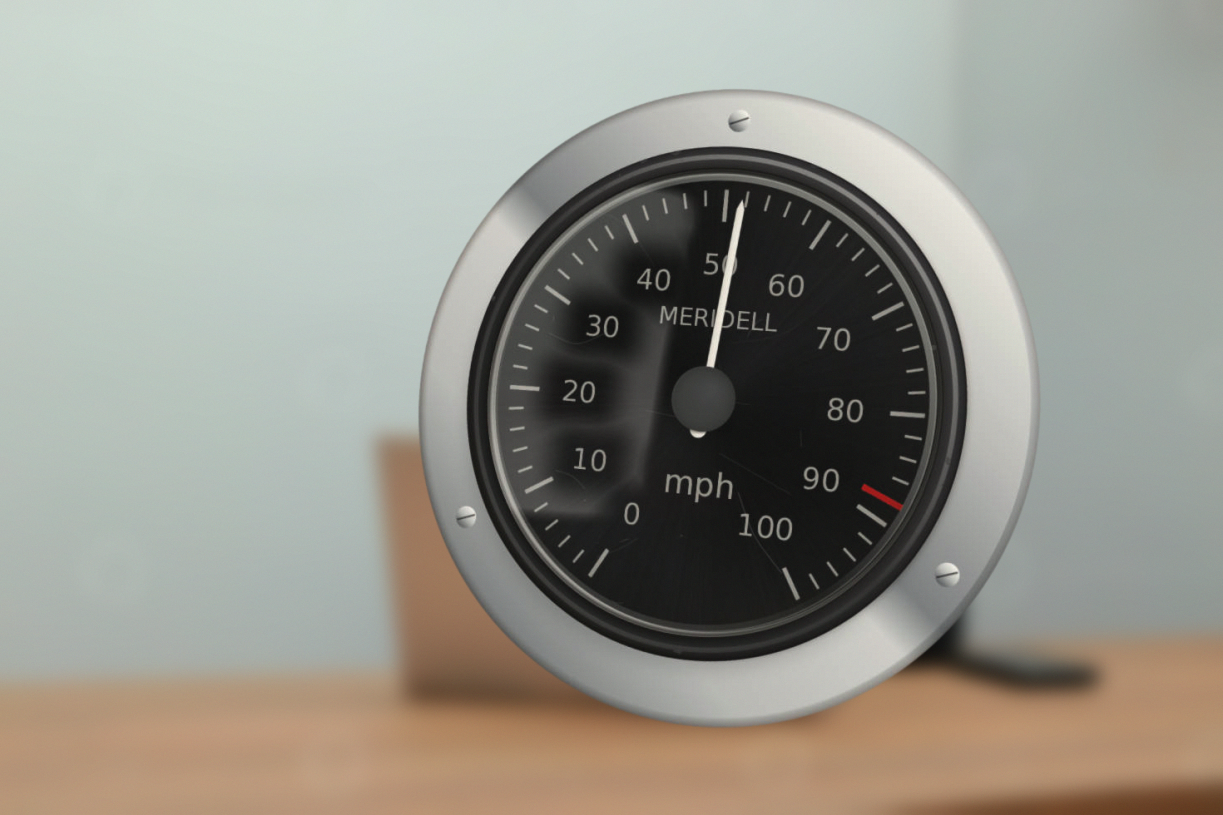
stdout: 52 mph
